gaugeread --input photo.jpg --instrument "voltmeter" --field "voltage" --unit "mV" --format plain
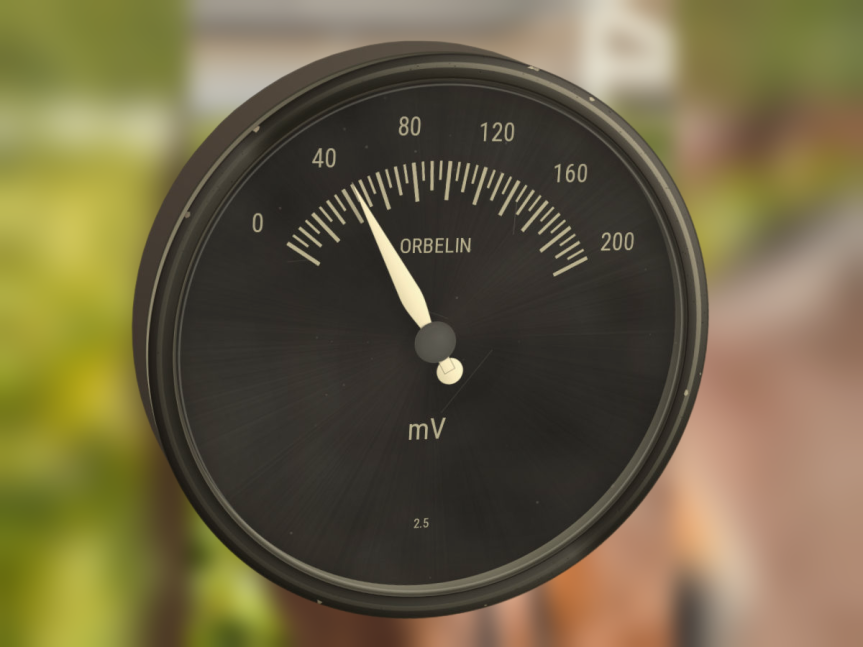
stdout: 45 mV
